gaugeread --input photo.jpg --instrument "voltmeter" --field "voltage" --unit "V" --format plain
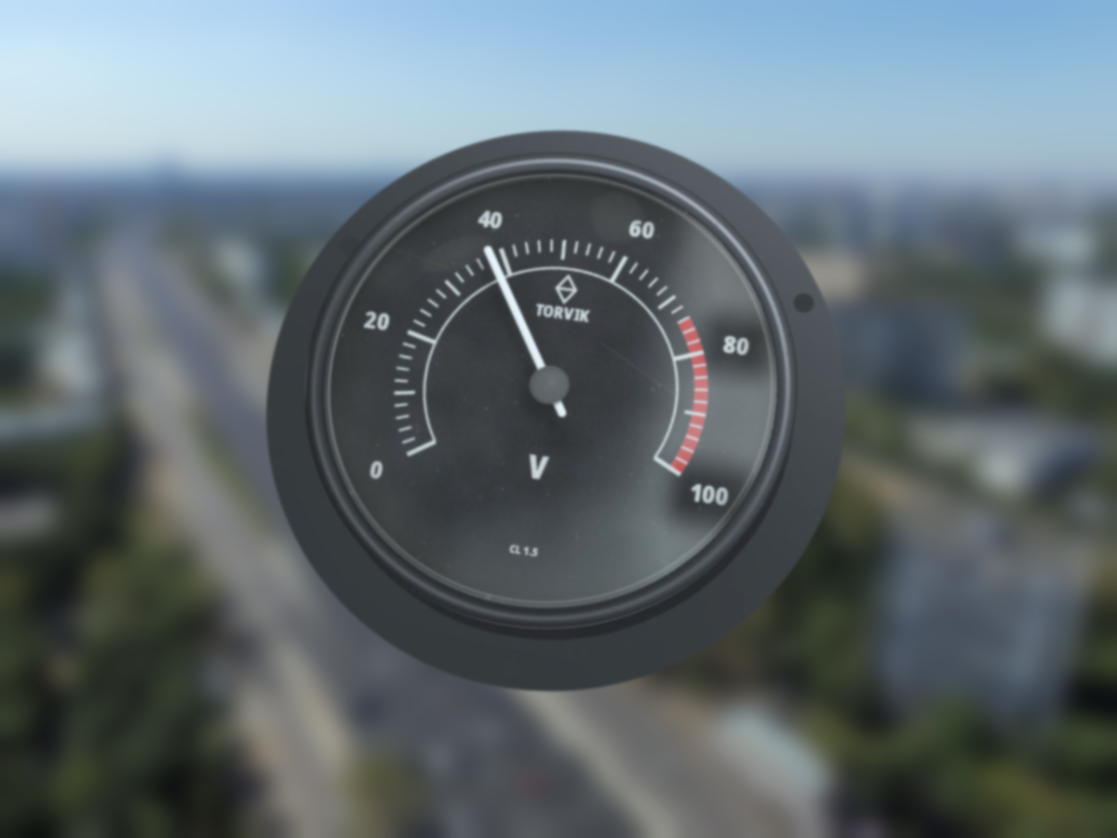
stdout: 38 V
